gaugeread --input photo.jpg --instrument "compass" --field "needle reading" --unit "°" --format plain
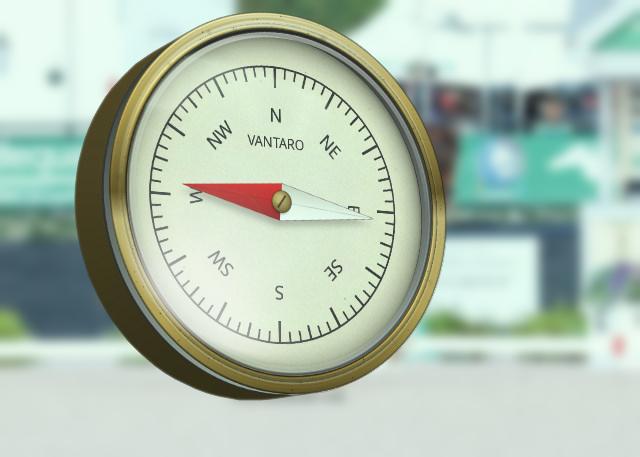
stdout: 275 °
